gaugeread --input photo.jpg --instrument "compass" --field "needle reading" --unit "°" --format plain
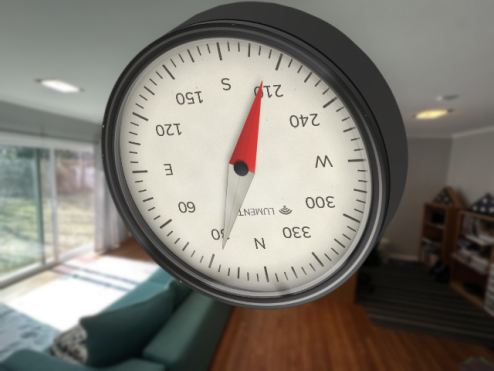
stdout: 205 °
